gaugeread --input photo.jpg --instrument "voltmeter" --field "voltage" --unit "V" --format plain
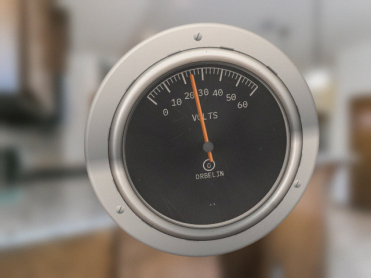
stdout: 24 V
